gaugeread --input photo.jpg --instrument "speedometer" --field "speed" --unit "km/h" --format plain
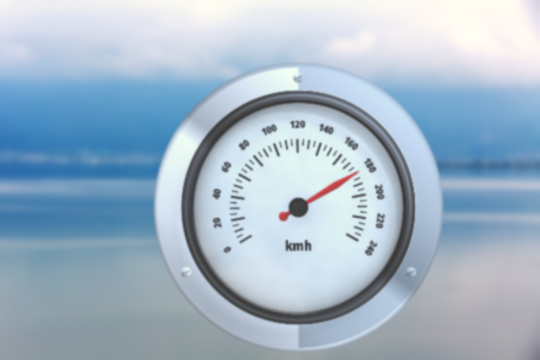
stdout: 180 km/h
